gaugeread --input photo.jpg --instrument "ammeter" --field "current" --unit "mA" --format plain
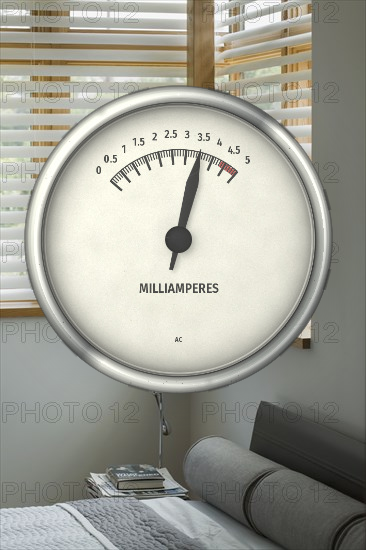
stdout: 3.5 mA
